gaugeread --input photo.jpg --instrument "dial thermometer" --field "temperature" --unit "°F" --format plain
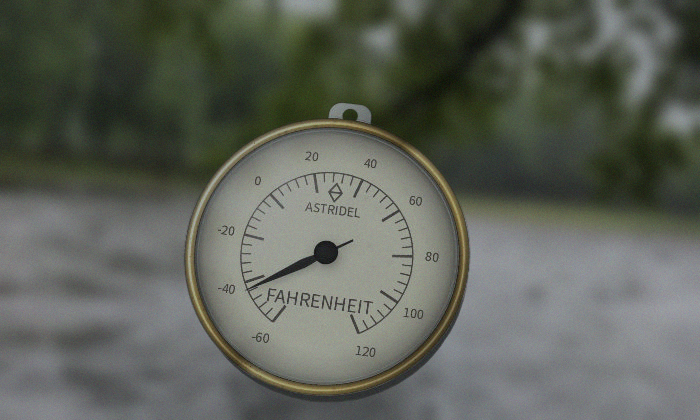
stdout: -44 °F
